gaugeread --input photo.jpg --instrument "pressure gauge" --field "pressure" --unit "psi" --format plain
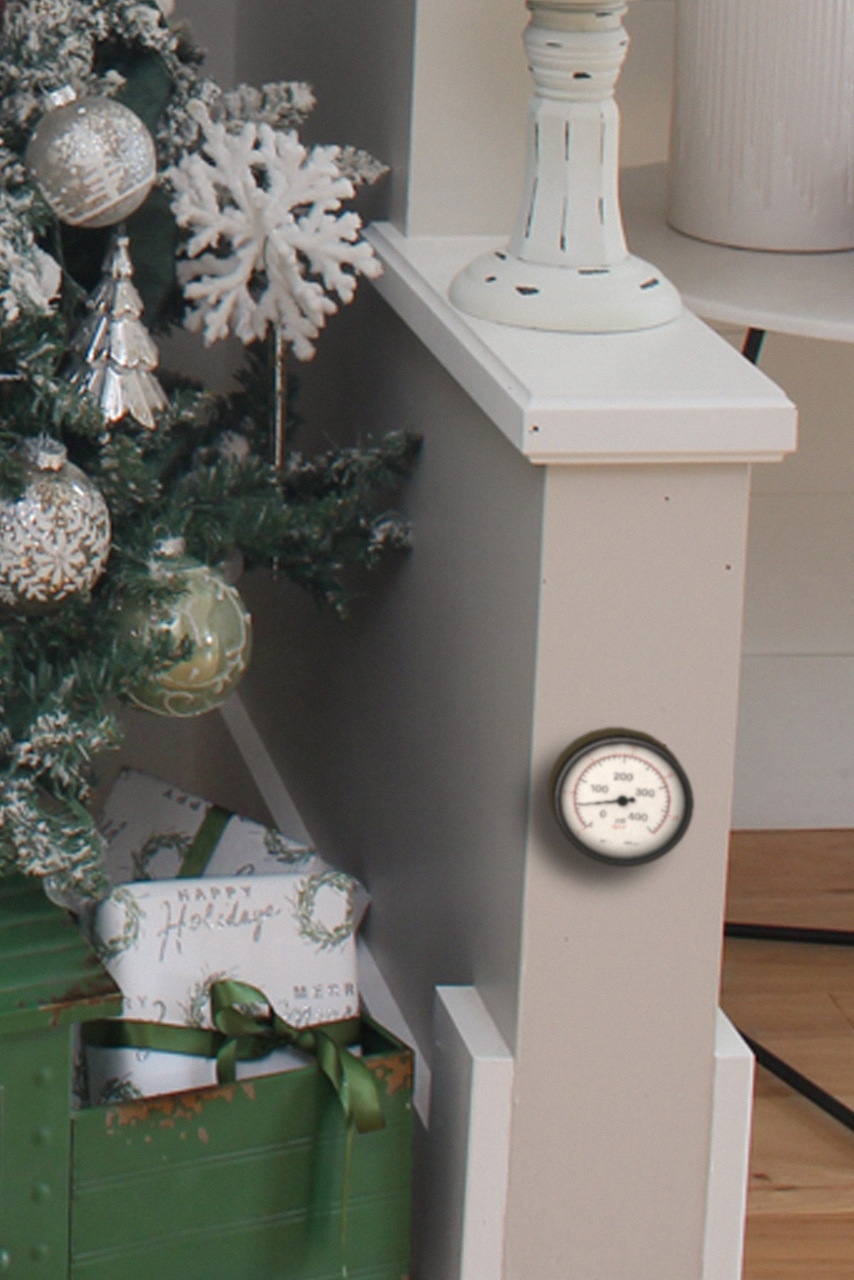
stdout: 50 psi
